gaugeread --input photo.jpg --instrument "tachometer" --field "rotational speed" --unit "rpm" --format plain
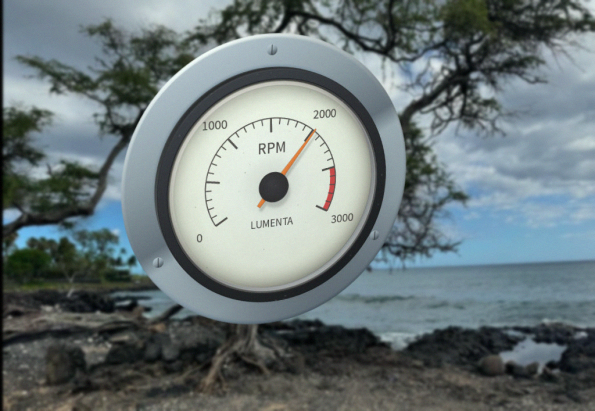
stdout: 2000 rpm
